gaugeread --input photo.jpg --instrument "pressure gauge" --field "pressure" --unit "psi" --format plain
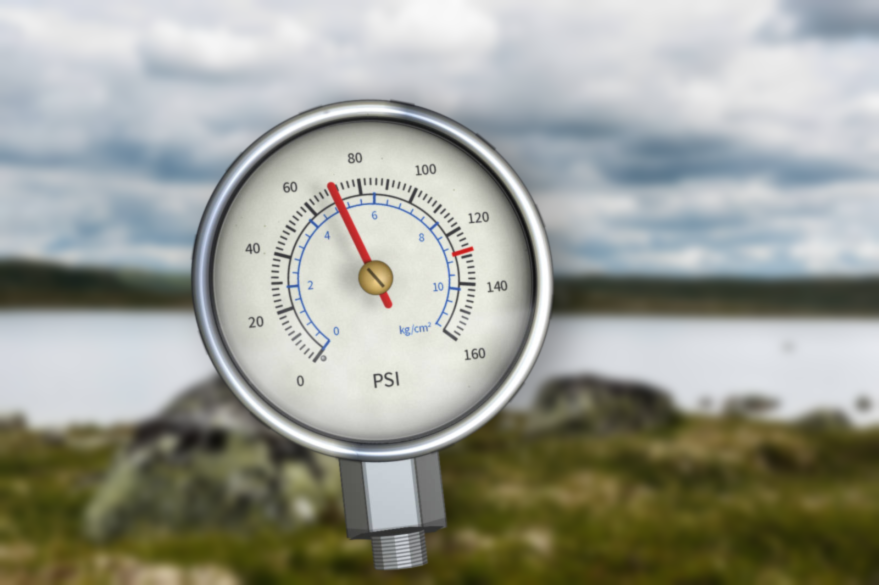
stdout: 70 psi
